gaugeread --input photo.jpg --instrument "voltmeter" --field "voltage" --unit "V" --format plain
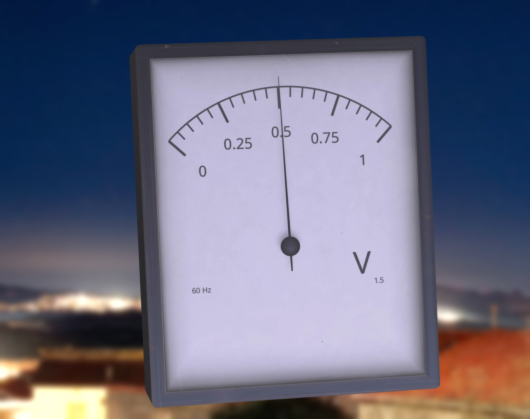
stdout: 0.5 V
